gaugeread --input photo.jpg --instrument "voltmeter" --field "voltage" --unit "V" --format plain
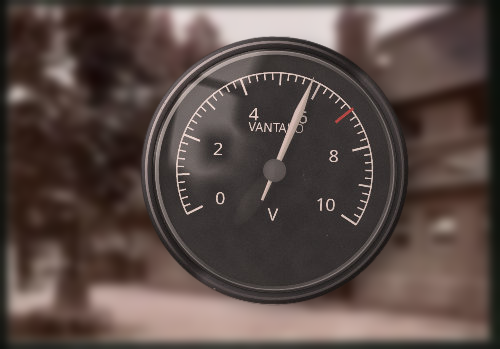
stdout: 5.8 V
